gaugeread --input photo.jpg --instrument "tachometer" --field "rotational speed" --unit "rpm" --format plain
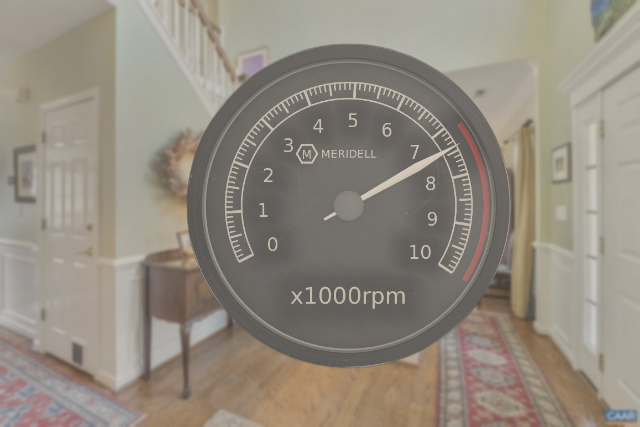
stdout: 7400 rpm
